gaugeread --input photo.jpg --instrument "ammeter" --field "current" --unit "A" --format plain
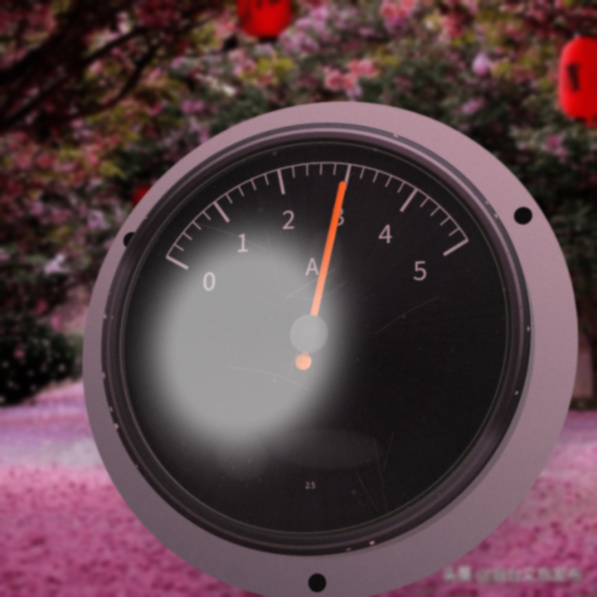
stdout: 3 A
